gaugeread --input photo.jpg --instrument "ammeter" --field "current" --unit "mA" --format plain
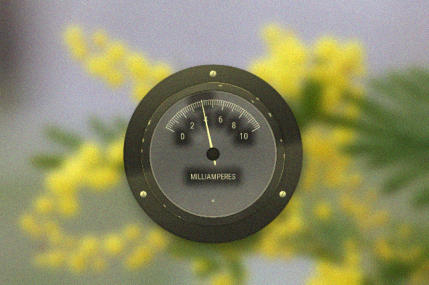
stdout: 4 mA
